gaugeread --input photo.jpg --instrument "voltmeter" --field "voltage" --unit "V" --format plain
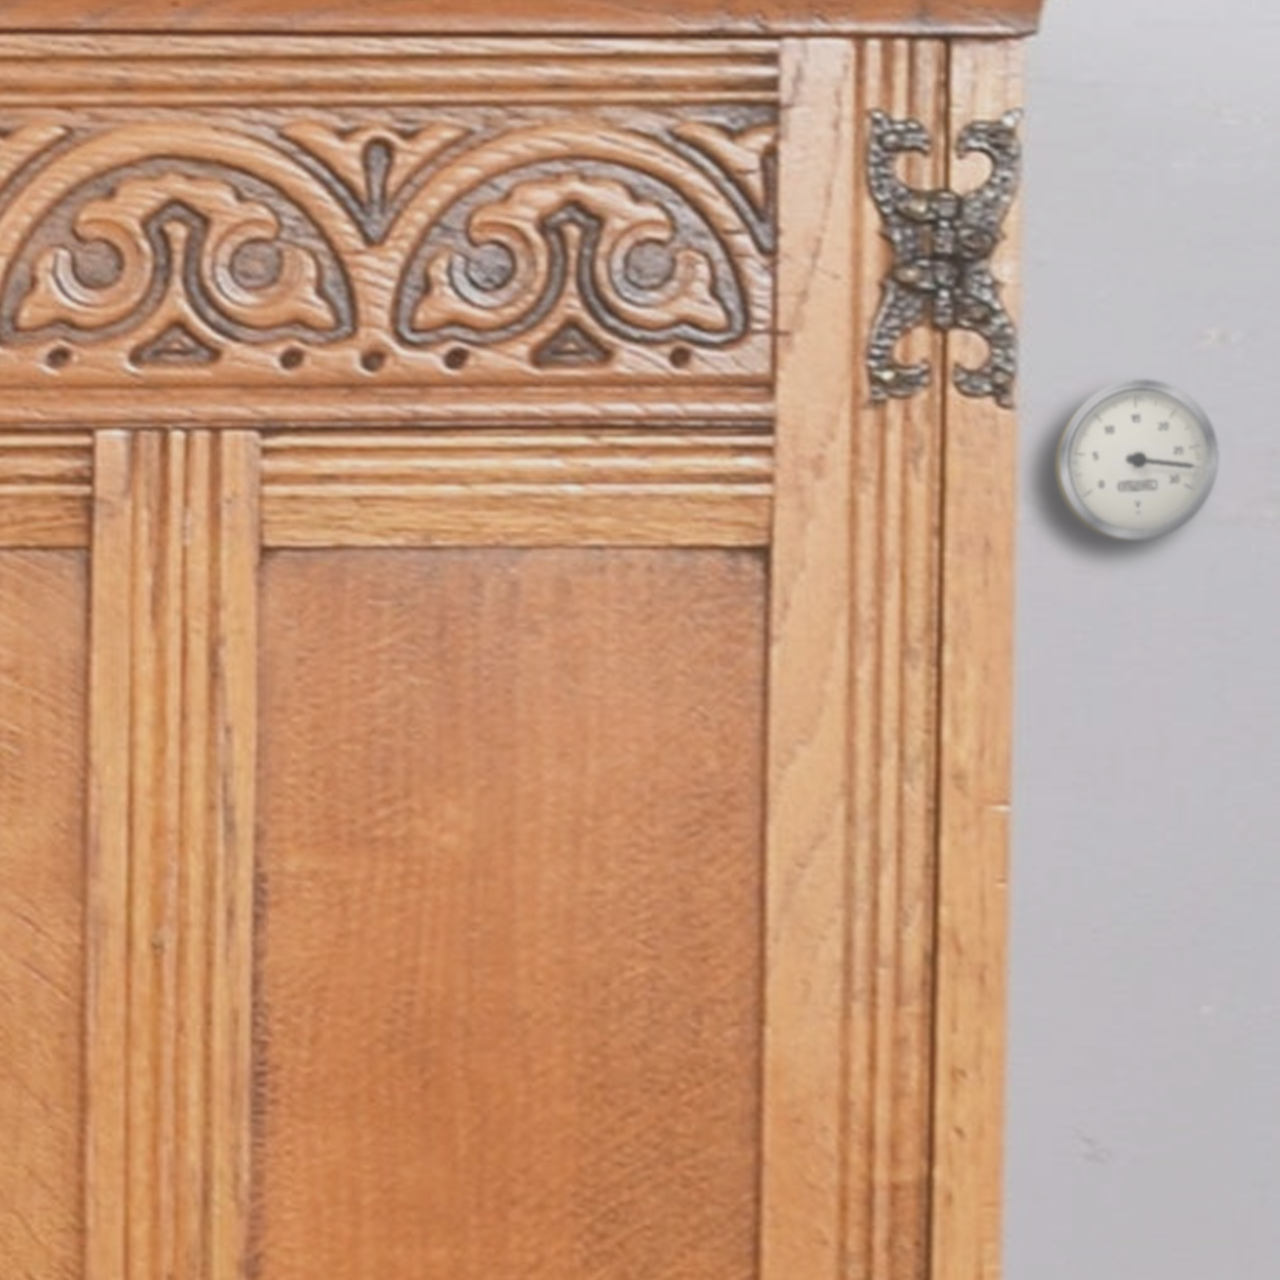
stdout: 27.5 V
